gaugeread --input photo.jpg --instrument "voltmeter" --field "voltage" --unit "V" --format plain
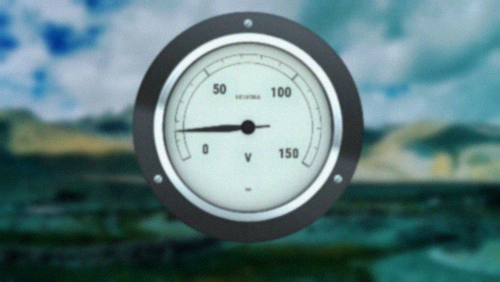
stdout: 15 V
